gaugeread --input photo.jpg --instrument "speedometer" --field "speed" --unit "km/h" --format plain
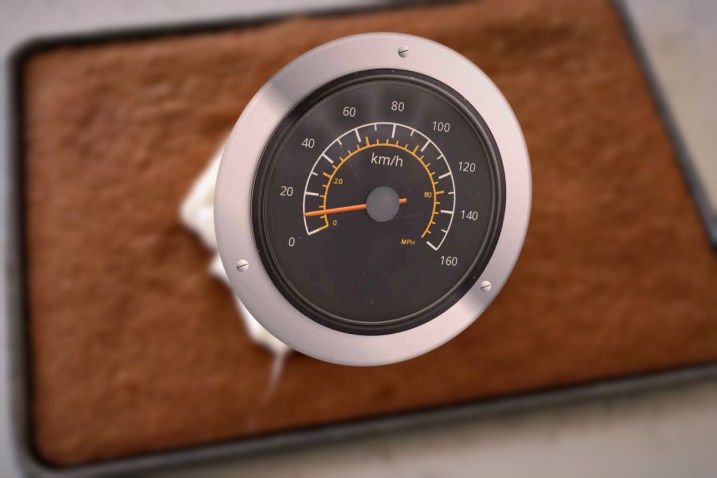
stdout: 10 km/h
